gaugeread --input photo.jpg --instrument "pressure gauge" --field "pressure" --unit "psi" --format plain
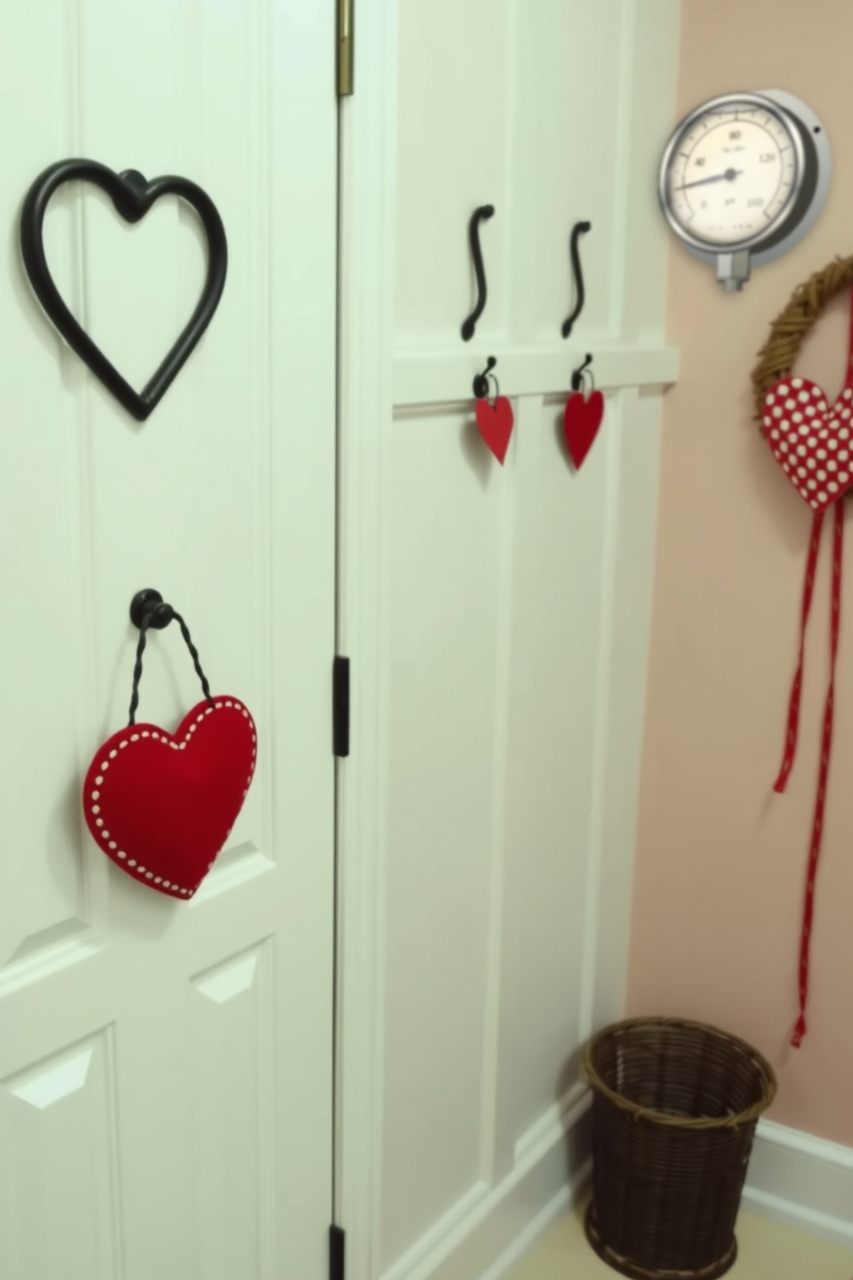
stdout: 20 psi
